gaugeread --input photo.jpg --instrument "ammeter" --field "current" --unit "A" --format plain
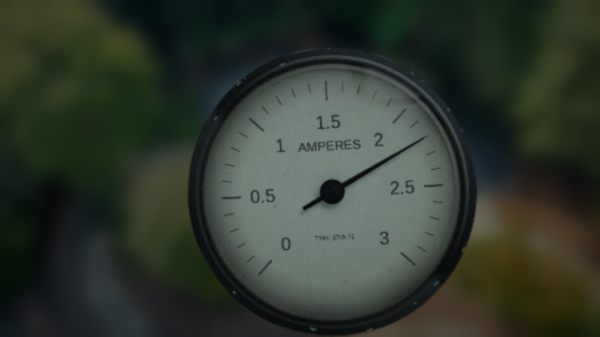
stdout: 2.2 A
